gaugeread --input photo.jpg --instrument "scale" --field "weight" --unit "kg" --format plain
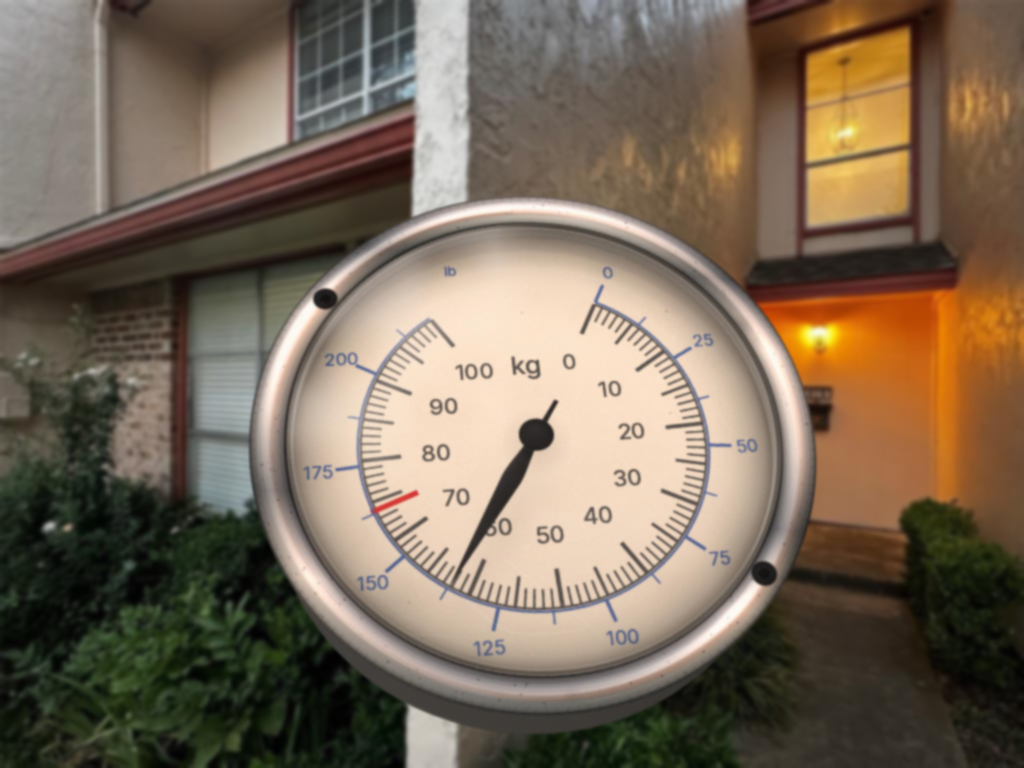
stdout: 62 kg
